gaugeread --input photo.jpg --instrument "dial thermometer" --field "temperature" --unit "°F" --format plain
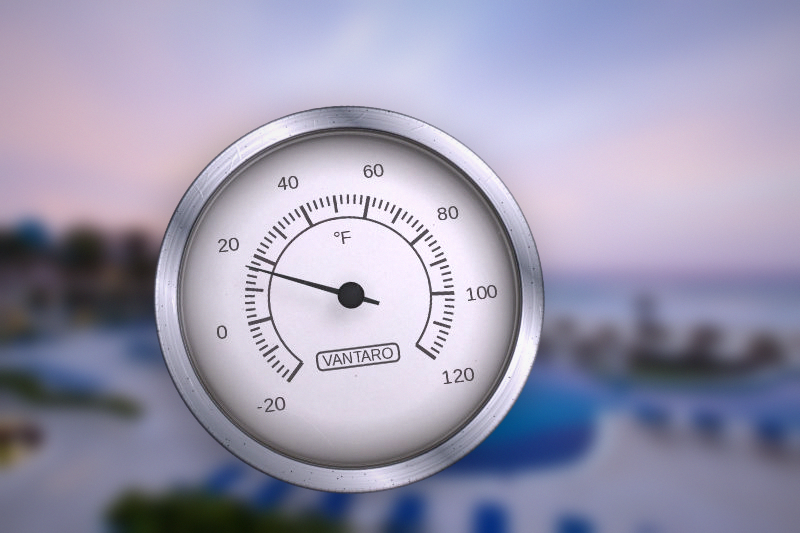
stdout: 16 °F
